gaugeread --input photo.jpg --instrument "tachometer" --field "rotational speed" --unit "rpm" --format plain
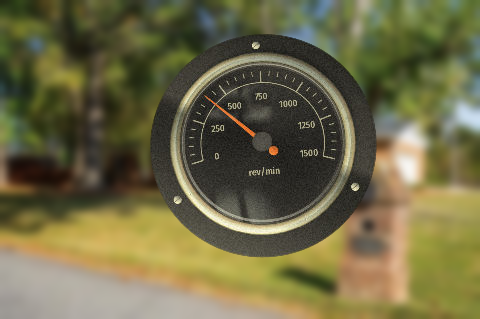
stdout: 400 rpm
